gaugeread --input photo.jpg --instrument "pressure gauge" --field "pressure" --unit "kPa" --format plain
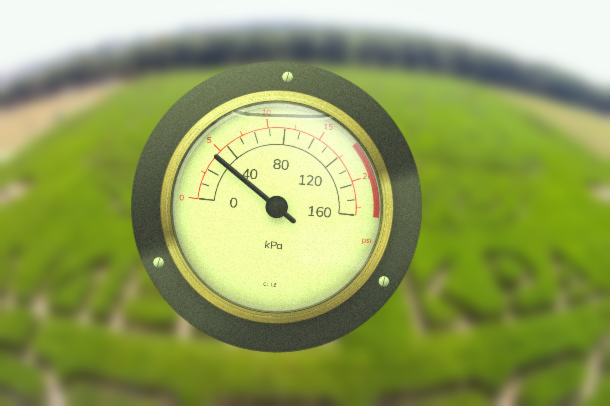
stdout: 30 kPa
